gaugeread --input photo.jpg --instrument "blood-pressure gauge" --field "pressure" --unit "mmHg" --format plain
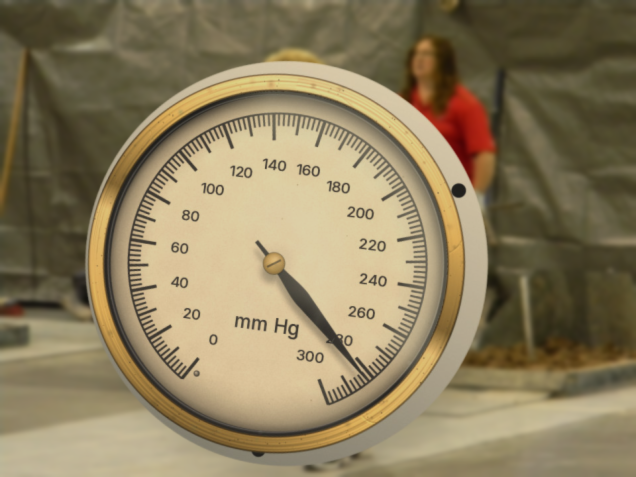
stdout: 282 mmHg
